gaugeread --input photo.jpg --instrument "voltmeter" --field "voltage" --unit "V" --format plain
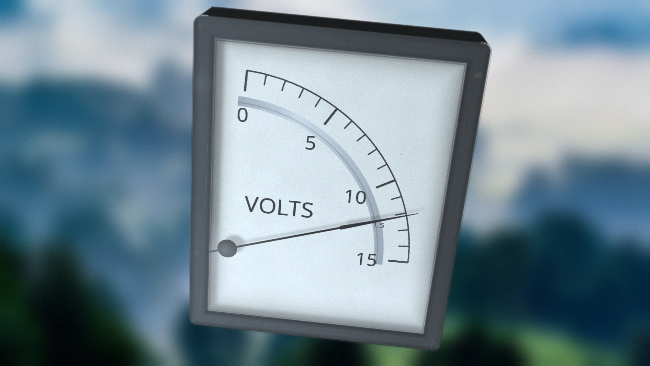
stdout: 12 V
